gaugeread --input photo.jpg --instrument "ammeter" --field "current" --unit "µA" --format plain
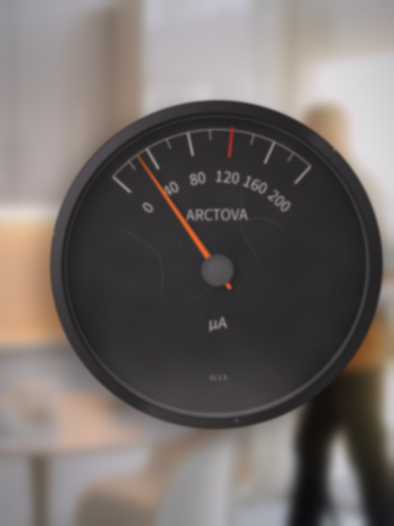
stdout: 30 µA
